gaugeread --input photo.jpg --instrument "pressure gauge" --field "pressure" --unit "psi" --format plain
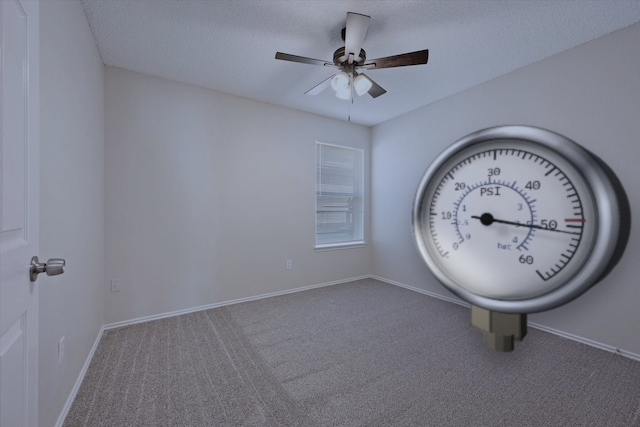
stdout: 51 psi
